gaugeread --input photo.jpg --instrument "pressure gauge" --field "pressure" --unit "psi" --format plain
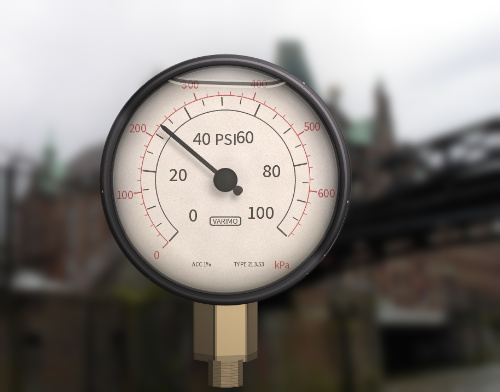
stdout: 32.5 psi
